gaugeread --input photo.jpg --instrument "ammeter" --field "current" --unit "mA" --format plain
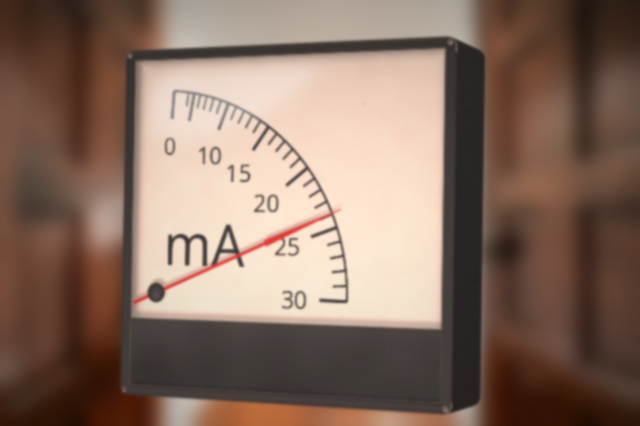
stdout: 24 mA
